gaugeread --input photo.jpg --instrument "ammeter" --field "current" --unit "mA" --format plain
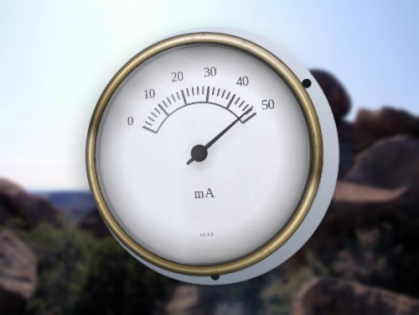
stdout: 48 mA
